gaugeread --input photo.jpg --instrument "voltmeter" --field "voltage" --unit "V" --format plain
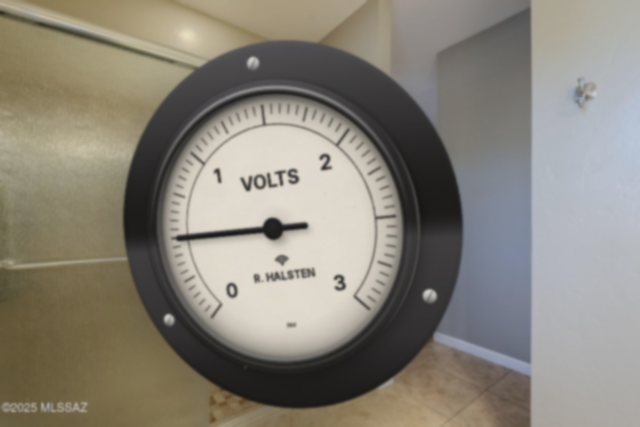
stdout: 0.5 V
